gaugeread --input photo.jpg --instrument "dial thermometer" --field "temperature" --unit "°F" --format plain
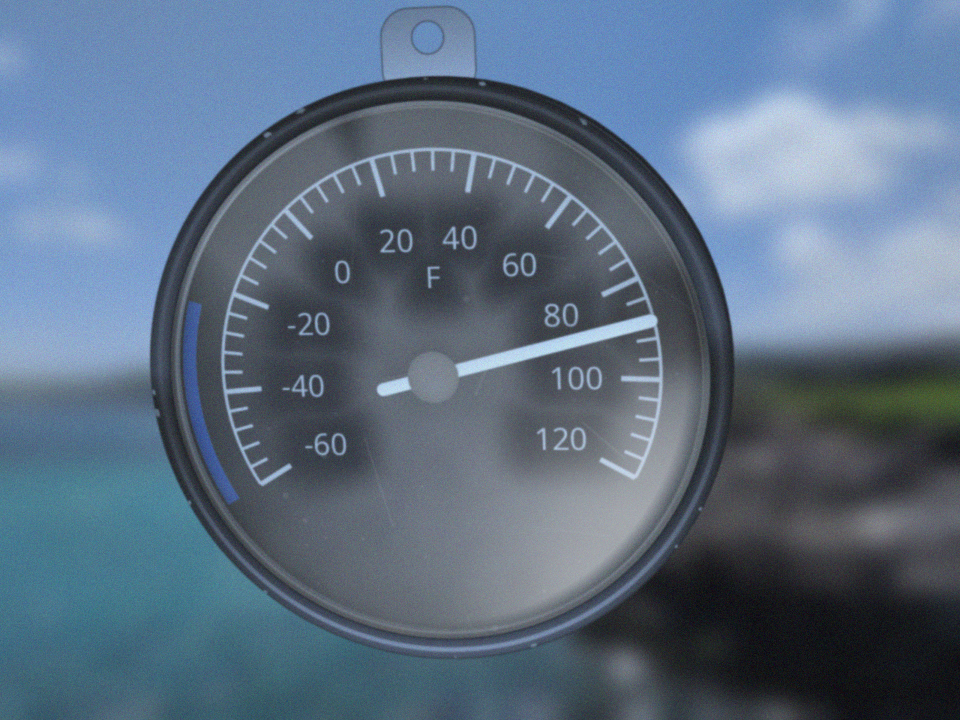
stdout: 88 °F
